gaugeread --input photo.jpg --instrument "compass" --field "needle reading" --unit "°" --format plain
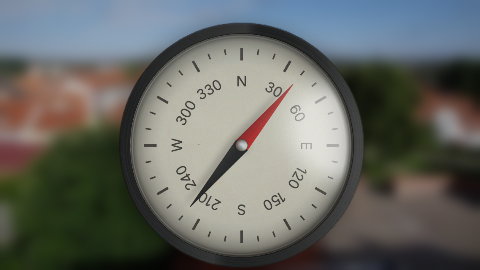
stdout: 40 °
